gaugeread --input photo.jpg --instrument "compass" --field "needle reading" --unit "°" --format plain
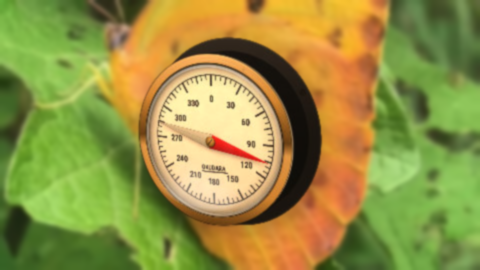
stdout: 105 °
